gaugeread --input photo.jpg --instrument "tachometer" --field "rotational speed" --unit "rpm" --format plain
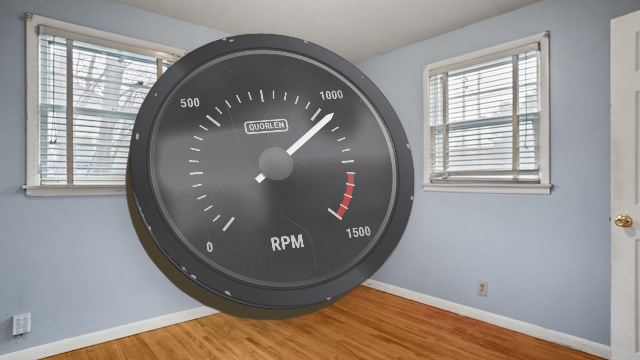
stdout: 1050 rpm
